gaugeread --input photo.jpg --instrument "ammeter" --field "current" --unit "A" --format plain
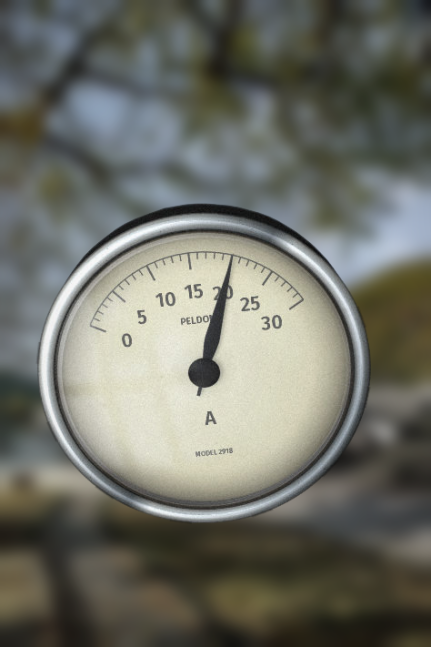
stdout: 20 A
